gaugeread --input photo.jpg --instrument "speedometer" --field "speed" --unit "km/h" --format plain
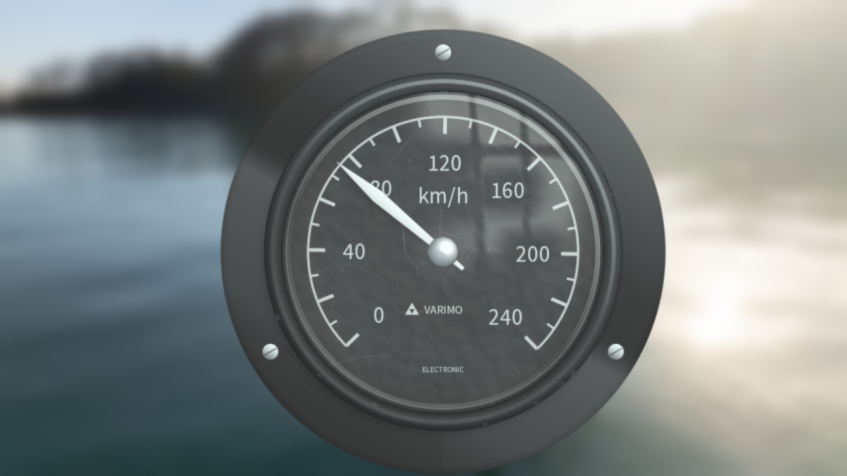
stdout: 75 km/h
